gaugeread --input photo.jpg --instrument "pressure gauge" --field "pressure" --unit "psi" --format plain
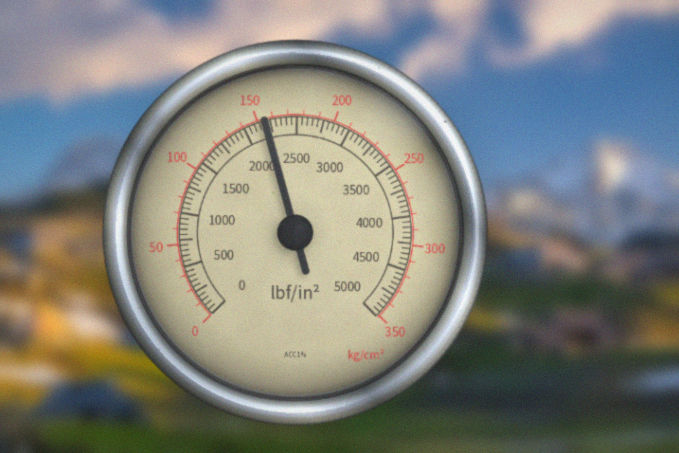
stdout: 2200 psi
